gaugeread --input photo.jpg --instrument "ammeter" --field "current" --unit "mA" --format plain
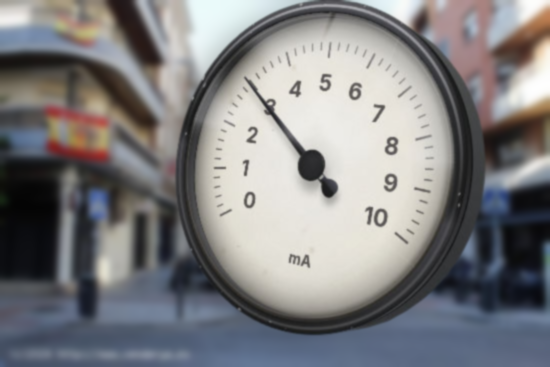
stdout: 3 mA
